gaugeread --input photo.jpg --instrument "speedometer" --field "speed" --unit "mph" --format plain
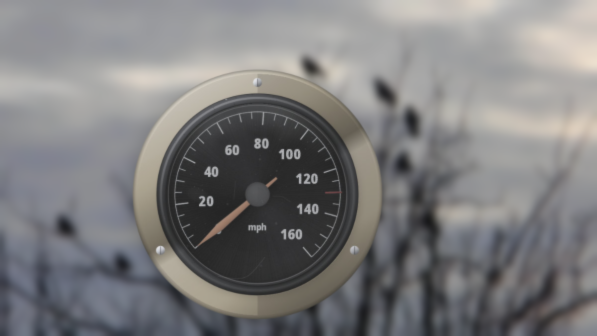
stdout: 0 mph
